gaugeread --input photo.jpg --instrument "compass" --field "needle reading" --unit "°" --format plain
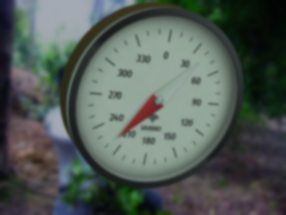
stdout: 220 °
